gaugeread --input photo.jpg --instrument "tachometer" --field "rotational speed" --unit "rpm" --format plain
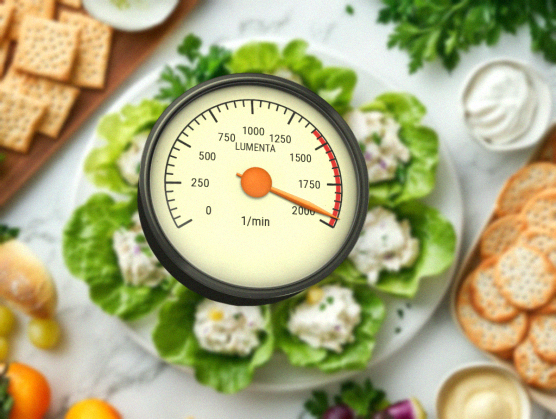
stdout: 1950 rpm
